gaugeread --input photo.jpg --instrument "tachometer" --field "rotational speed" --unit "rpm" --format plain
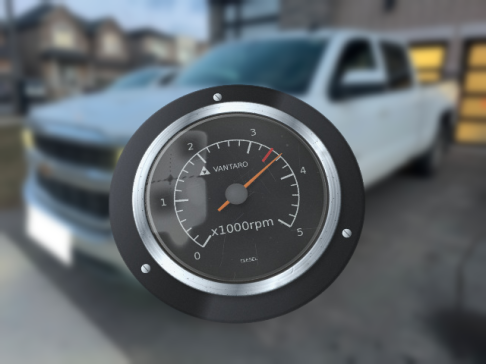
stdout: 3600 rpm
